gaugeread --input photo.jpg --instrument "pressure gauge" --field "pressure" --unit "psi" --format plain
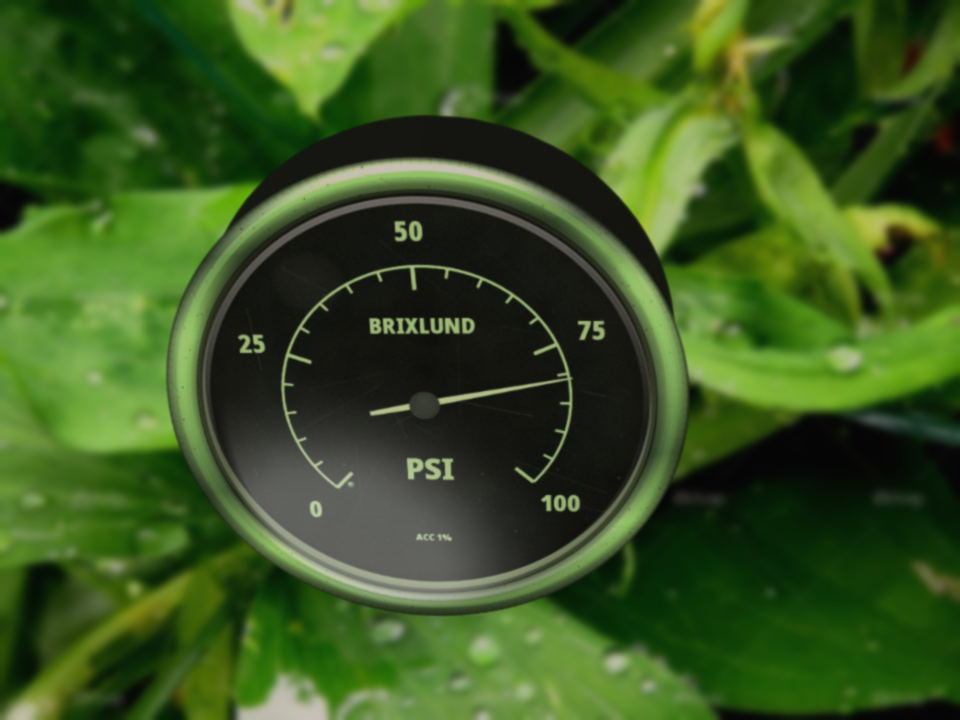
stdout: 80 psi
